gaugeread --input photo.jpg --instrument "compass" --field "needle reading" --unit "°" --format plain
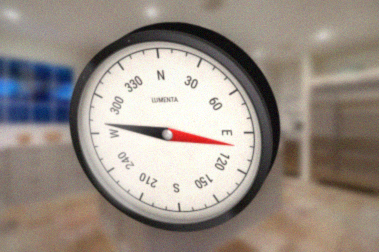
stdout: 100 °
